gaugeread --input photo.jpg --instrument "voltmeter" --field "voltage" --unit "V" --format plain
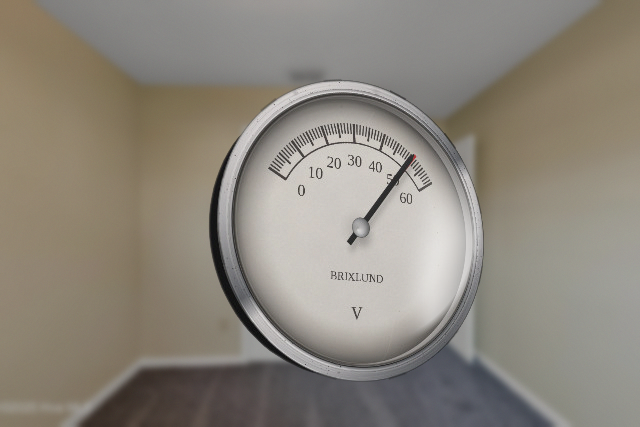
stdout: 50 V
